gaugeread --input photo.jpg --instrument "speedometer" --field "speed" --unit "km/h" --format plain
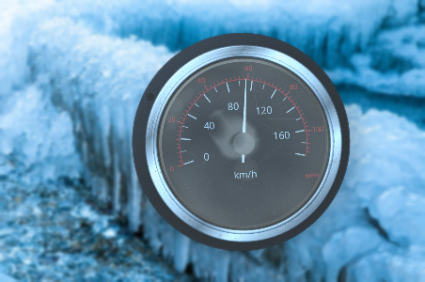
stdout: 95 km/h
